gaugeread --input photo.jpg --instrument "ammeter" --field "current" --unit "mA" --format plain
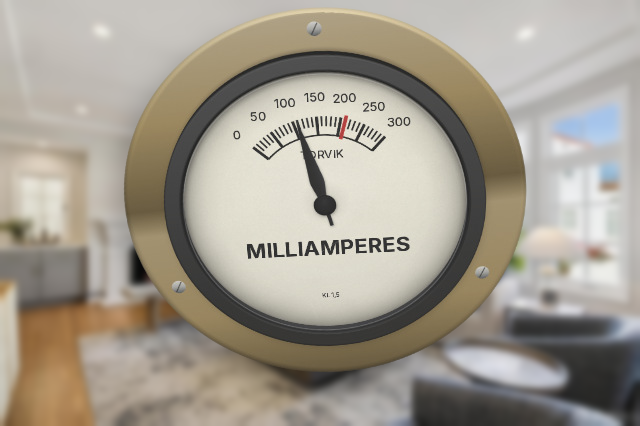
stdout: 110 mA
